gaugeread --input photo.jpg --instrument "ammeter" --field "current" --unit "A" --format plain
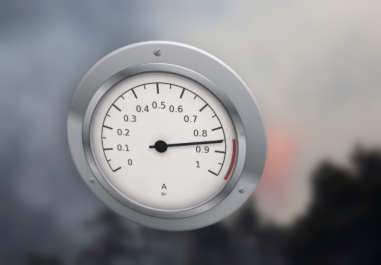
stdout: 0.85 A
